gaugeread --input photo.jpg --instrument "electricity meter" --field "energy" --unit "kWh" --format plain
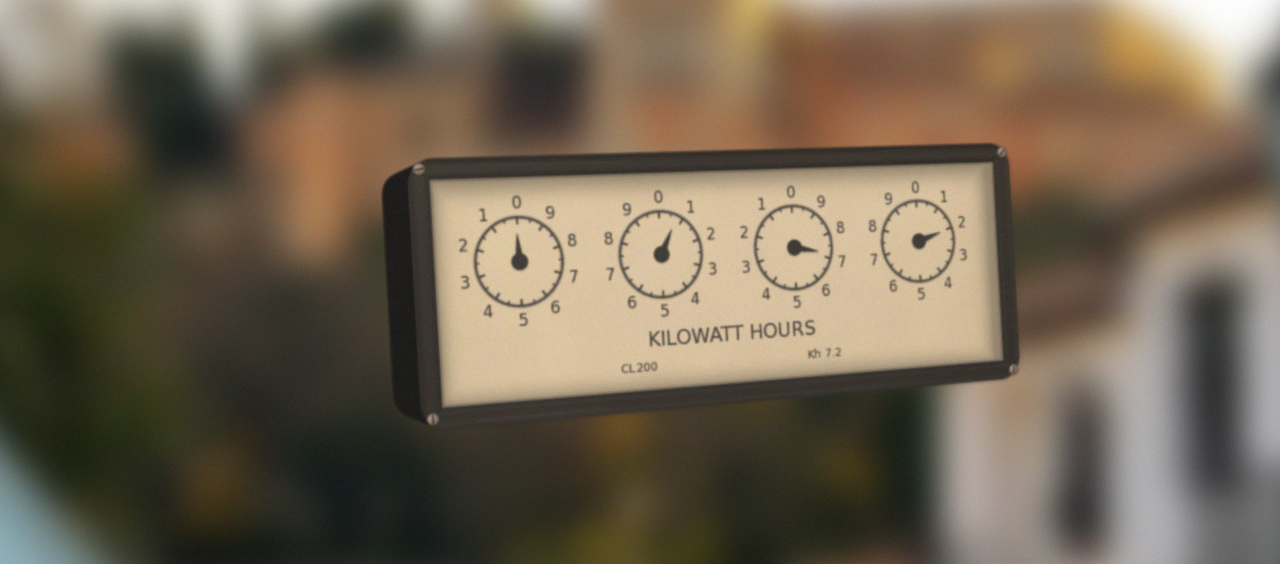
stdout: 72 kWh
